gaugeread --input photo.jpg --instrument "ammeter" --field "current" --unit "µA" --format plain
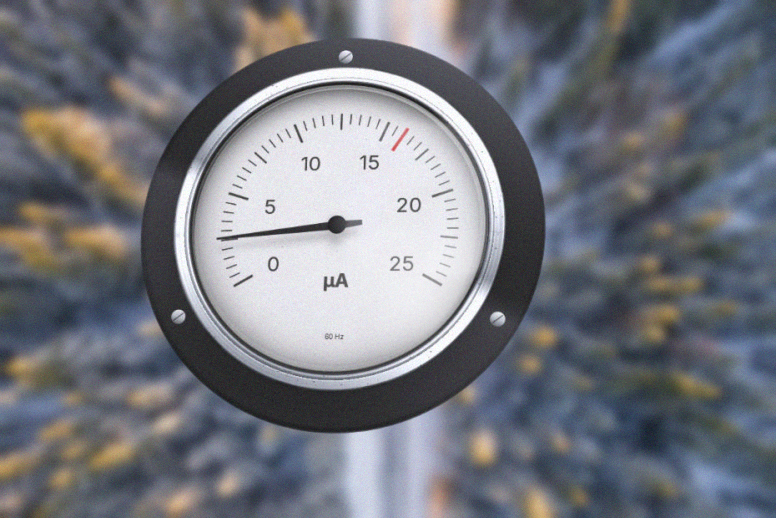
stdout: 2.5 µA
